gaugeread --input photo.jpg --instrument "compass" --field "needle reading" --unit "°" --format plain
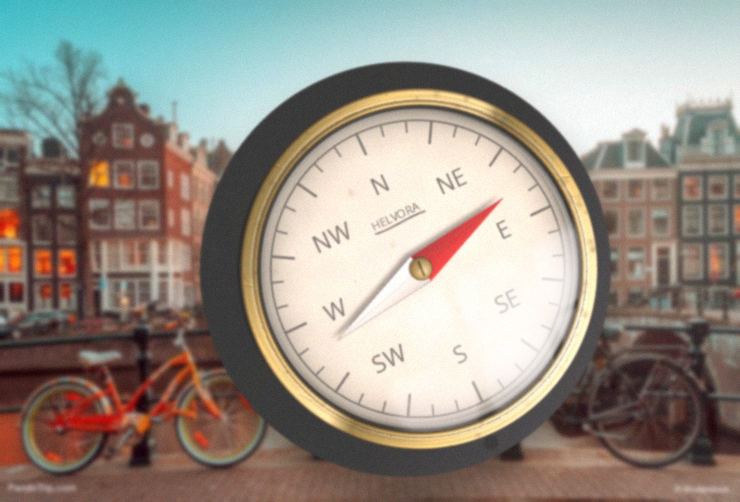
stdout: 75 °
